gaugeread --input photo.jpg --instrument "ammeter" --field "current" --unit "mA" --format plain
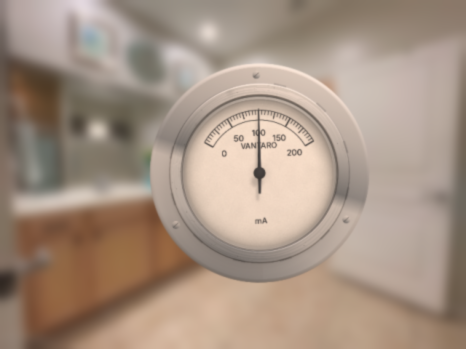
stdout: 100 mA
